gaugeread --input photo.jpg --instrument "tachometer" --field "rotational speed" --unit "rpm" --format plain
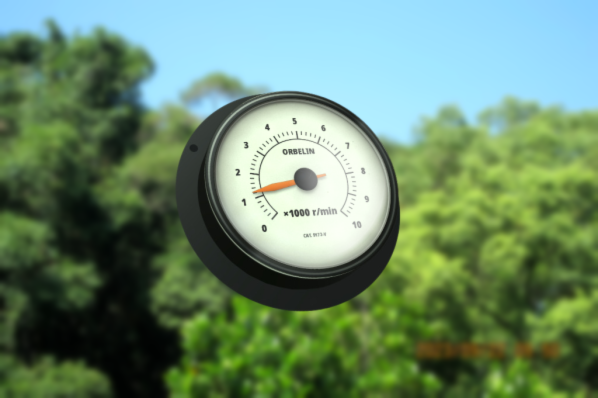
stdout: 1200 rpm
